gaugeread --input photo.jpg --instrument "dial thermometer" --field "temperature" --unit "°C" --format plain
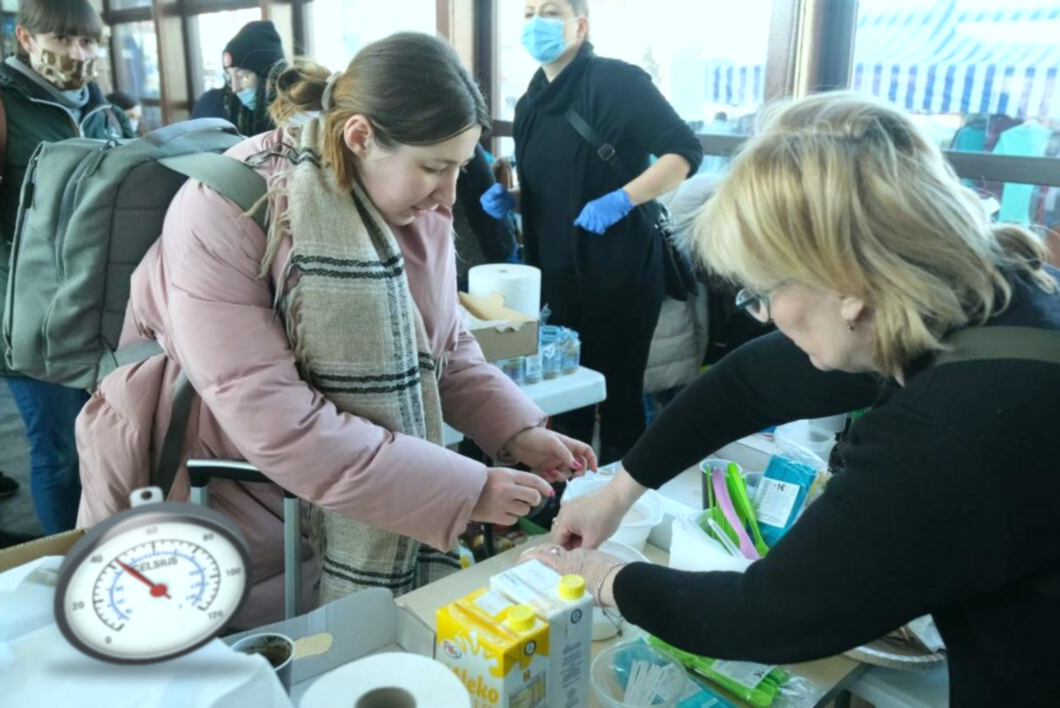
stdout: 44 °C
